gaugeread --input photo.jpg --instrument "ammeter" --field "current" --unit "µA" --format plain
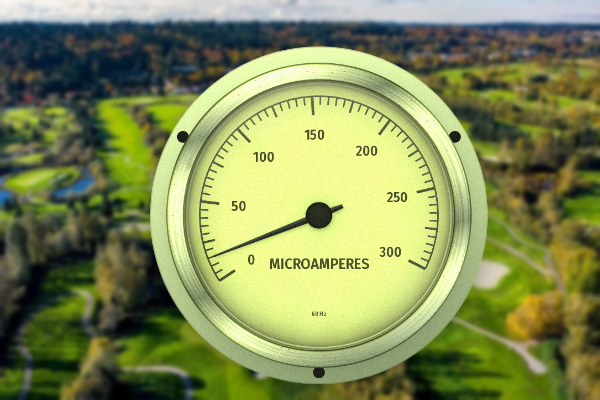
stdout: 15 µA
